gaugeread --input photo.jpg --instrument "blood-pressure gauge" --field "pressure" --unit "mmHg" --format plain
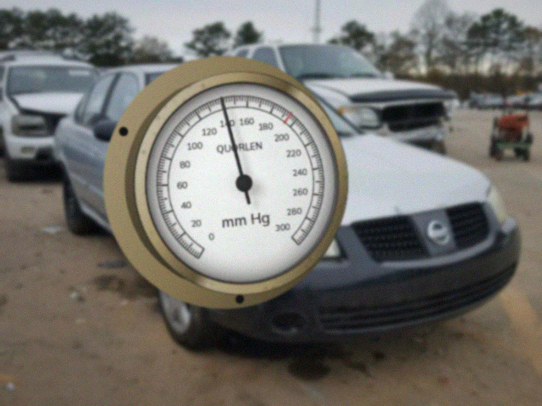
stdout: 140 mmHg
